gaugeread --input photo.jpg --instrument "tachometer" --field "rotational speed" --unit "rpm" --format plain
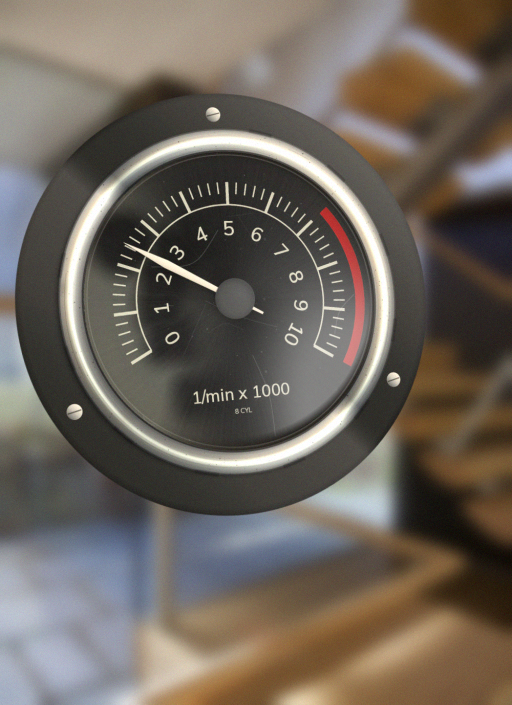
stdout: 2400 rpm
